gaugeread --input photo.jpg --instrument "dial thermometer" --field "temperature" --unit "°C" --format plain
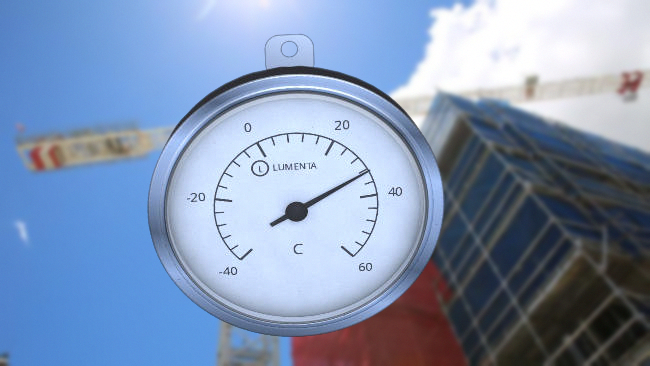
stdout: 32 °C
